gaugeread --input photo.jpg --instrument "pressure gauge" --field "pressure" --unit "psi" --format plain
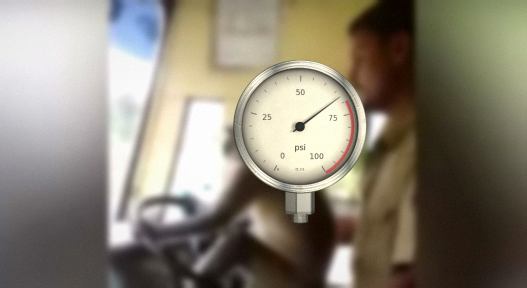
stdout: 67.5 psi
